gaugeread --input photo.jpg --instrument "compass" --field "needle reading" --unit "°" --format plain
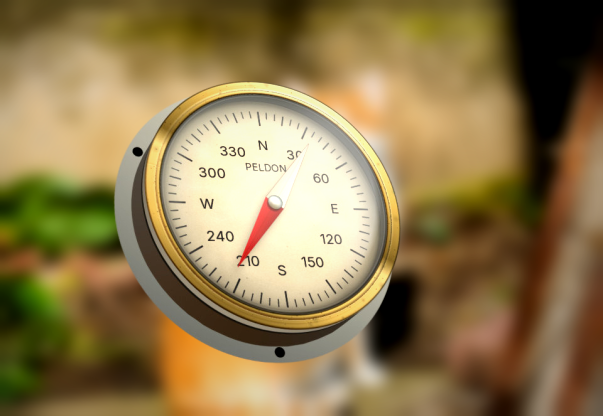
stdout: 215 °
